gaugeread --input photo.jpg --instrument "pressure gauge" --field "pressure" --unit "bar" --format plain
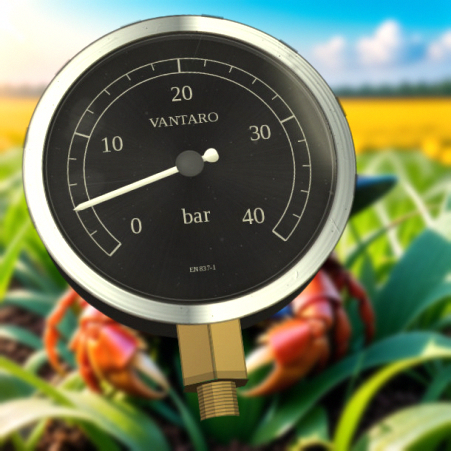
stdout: 4 bar
